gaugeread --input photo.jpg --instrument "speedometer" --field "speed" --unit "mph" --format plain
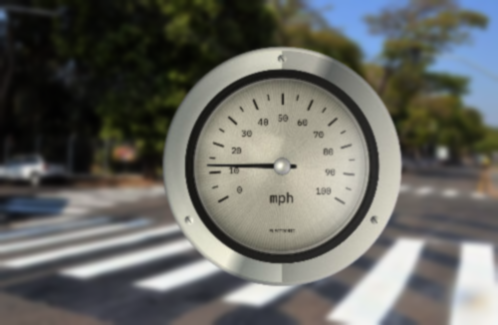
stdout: 12.5 mph
